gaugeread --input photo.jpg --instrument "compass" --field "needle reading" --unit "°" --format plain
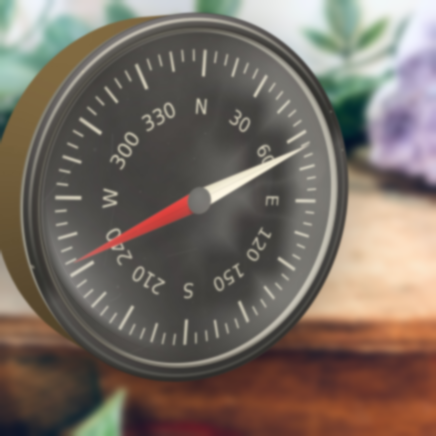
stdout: 245 °
